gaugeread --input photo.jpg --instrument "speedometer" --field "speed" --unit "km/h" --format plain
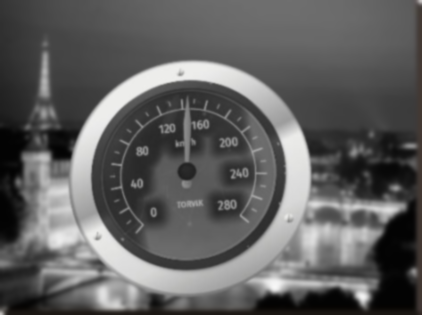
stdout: 145 km/h
